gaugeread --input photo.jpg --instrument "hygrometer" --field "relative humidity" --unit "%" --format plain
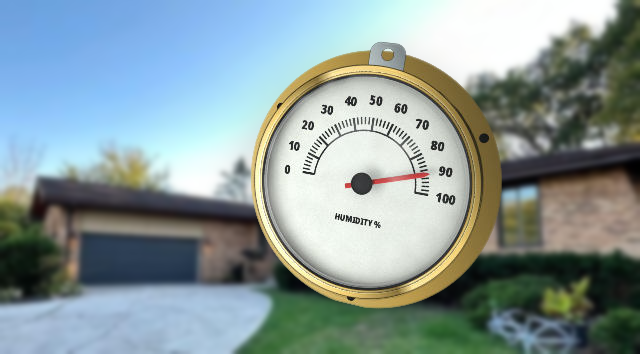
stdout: 90 %
